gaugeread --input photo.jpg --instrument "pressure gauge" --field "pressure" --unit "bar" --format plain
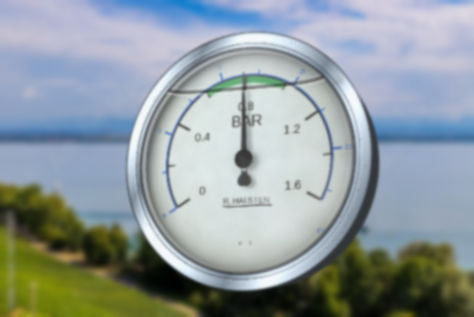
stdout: 0.8 bar
